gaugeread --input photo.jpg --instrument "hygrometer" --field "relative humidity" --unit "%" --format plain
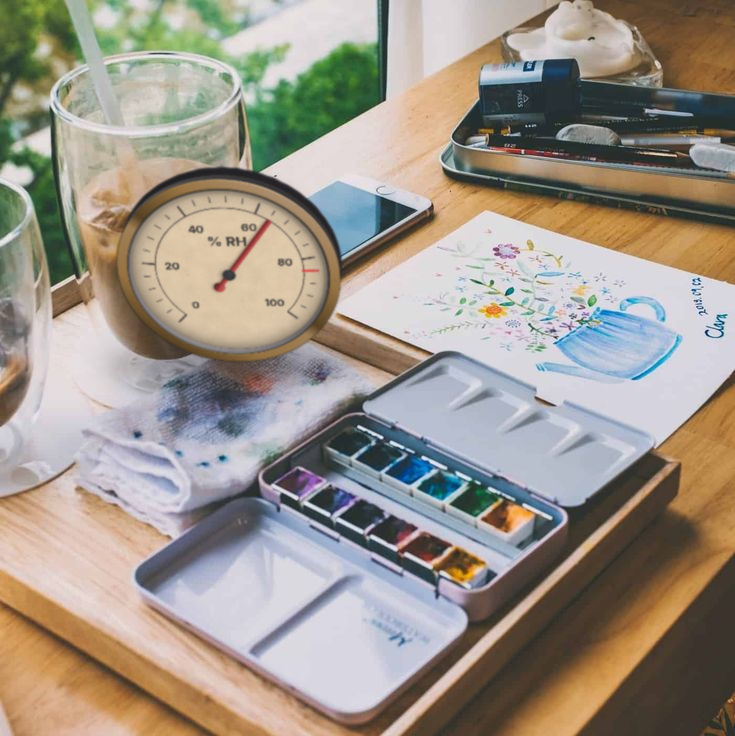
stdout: 64 %
